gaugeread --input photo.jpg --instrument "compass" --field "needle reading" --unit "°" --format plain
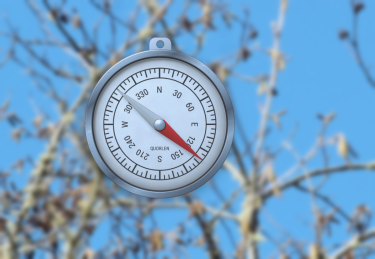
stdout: 130 °
